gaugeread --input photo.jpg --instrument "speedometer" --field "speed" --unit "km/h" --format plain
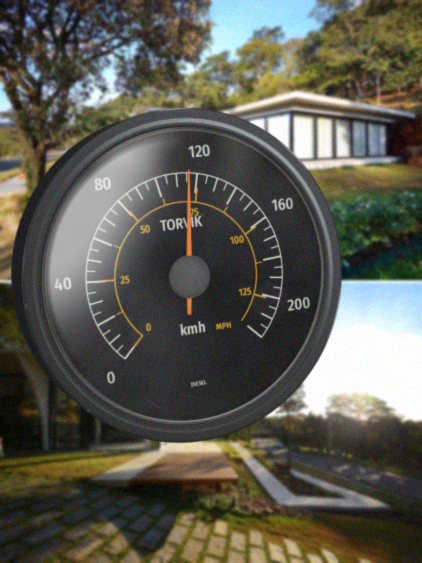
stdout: 115 km/h
